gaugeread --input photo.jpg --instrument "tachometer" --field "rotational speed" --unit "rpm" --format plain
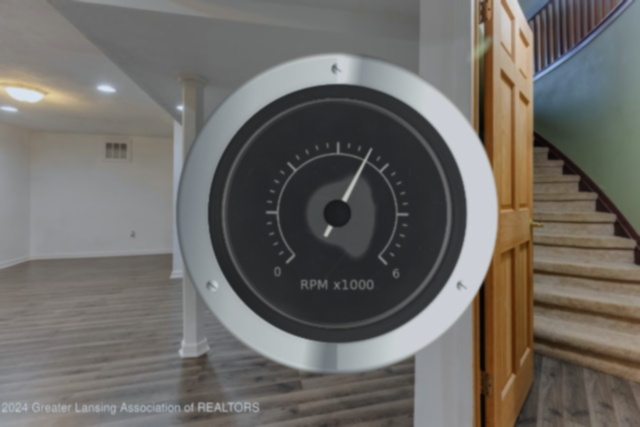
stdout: 3600 rpm
